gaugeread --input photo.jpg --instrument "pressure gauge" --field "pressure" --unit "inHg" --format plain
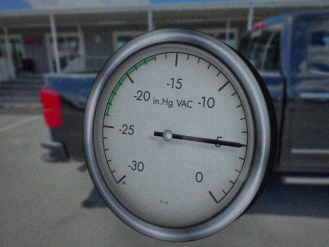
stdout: -5 inHg
